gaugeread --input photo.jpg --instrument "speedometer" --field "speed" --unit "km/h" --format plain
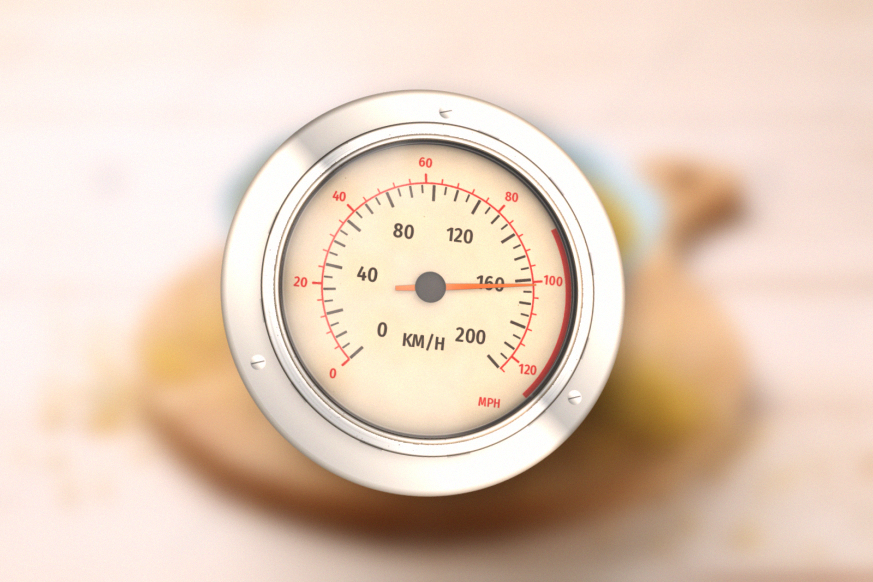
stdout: 162.5 km/h
